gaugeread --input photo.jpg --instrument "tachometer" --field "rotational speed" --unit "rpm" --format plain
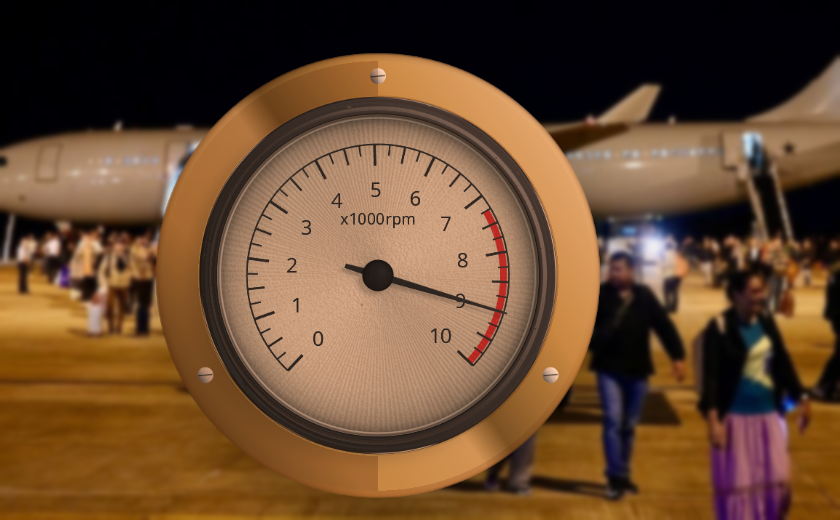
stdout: 9000 rpm
